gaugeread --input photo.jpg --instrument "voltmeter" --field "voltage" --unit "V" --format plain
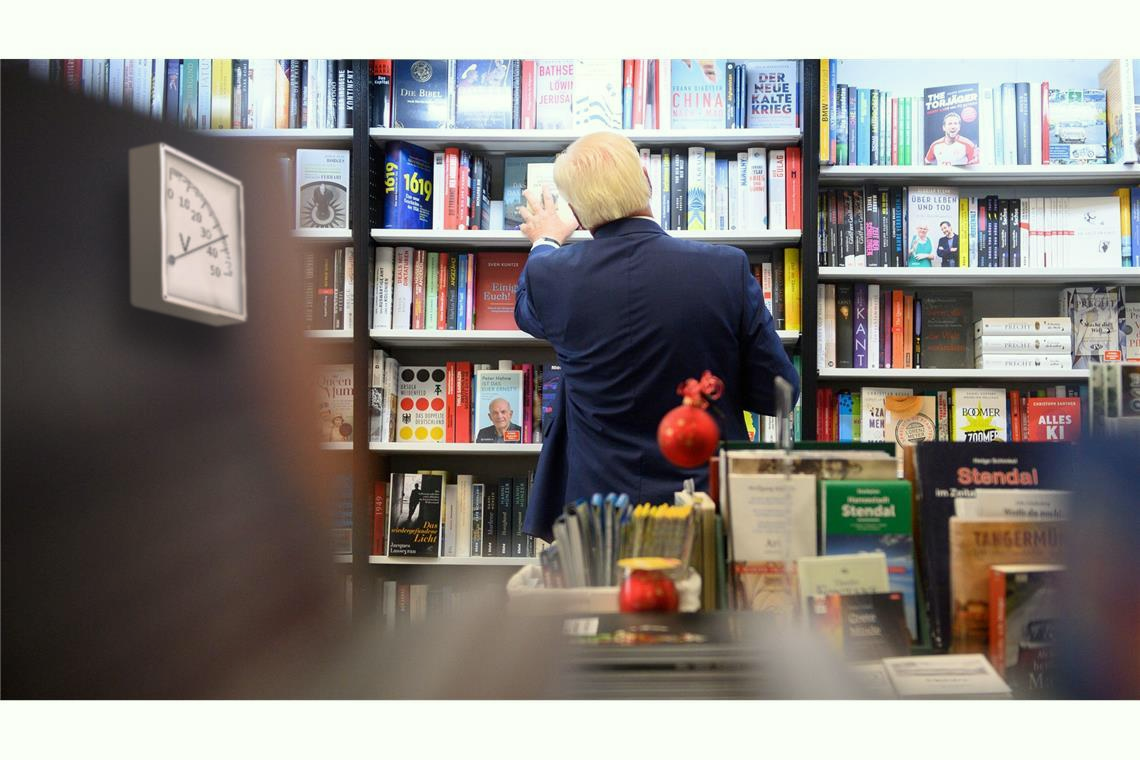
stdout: 35 V
